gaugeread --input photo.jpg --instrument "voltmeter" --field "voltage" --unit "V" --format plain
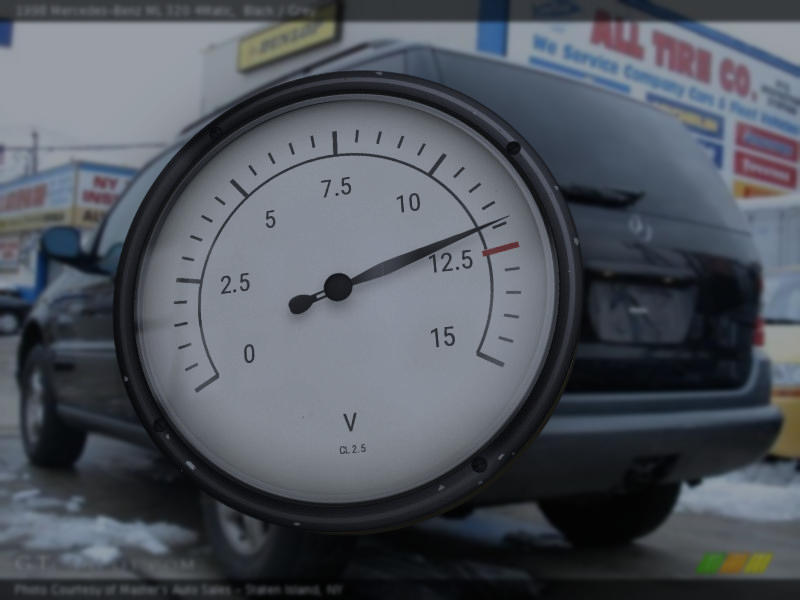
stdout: 12 V
